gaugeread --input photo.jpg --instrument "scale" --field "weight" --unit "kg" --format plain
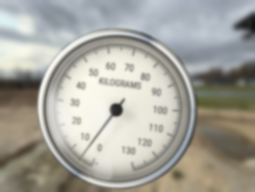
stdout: 5 kg
